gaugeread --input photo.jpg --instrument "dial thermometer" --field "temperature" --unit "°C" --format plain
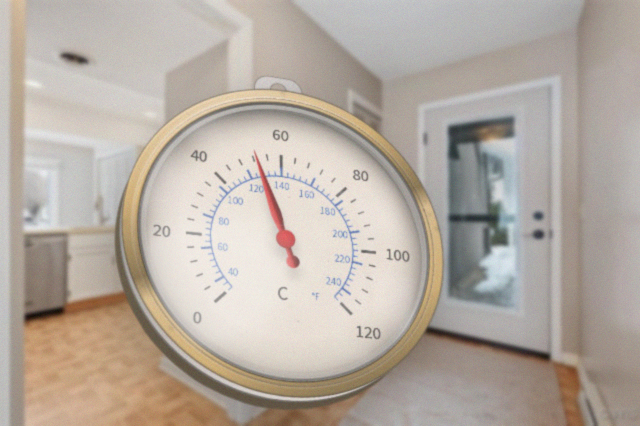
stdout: 52 °C
